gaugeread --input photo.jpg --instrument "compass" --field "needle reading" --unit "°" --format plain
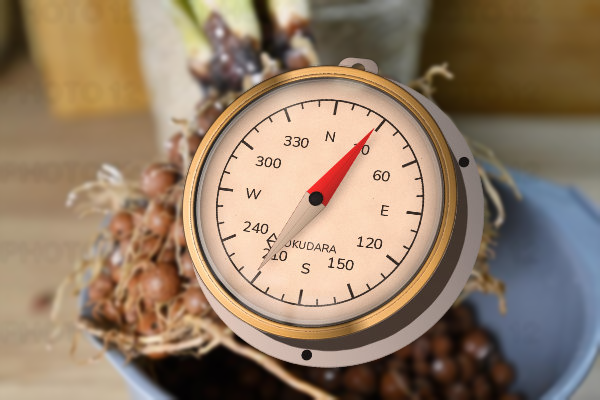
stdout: 30 °
